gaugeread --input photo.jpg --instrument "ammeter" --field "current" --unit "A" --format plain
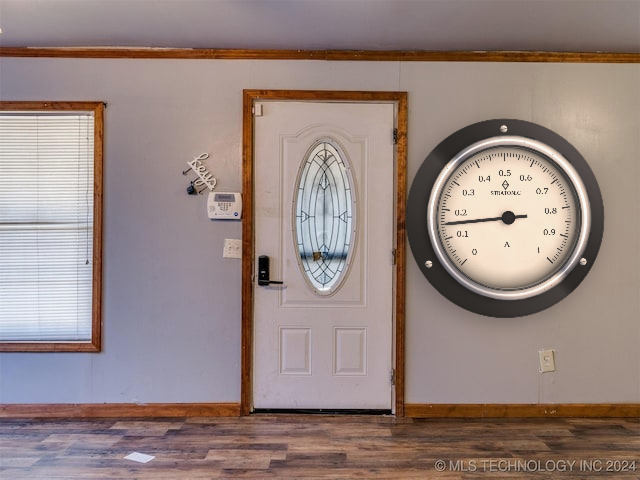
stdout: 0.15 A
